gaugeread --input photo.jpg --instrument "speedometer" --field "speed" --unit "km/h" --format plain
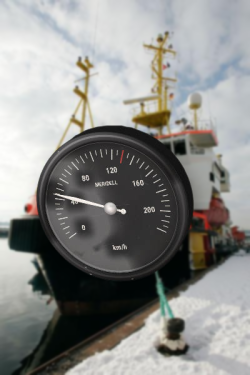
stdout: 45 km/h
